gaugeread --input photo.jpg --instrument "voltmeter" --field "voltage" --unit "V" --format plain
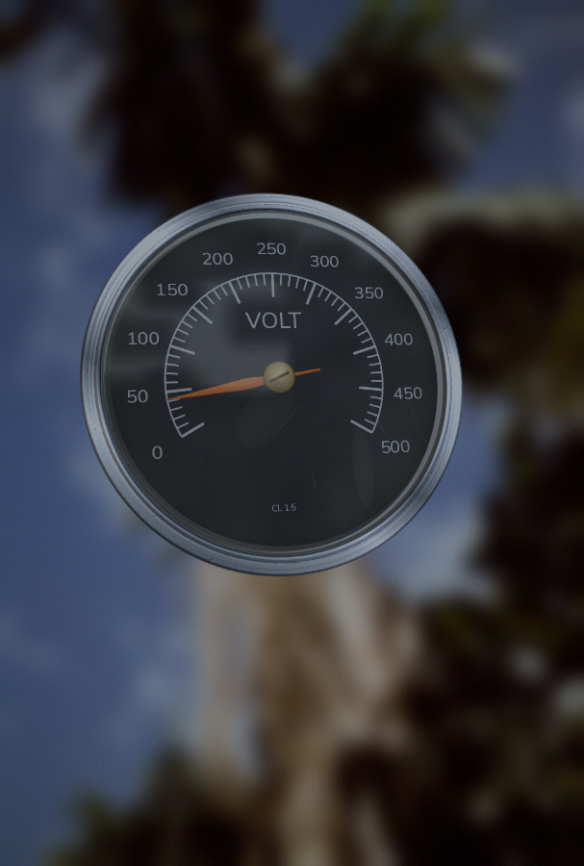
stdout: 40 V
